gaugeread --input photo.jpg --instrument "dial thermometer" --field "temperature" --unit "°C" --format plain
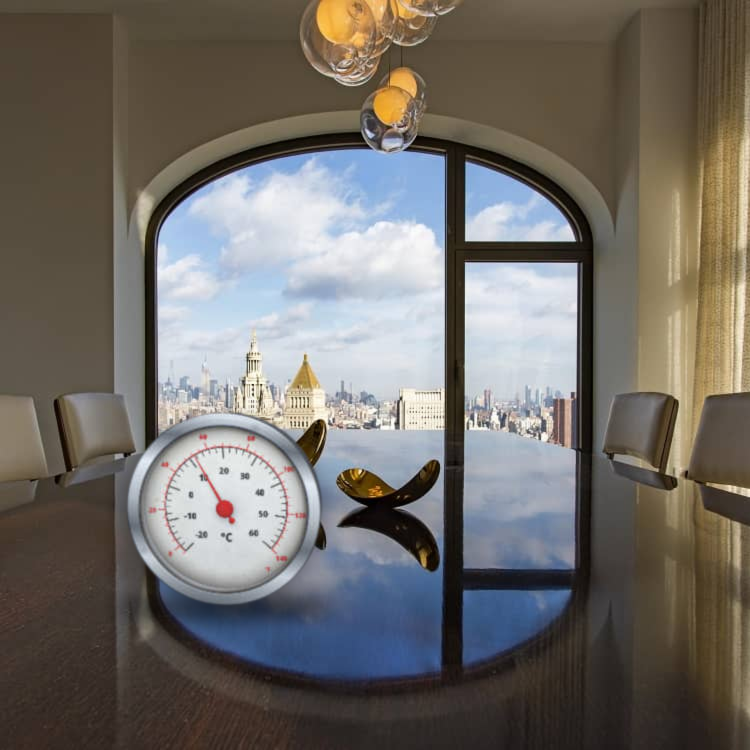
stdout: 12 °C
